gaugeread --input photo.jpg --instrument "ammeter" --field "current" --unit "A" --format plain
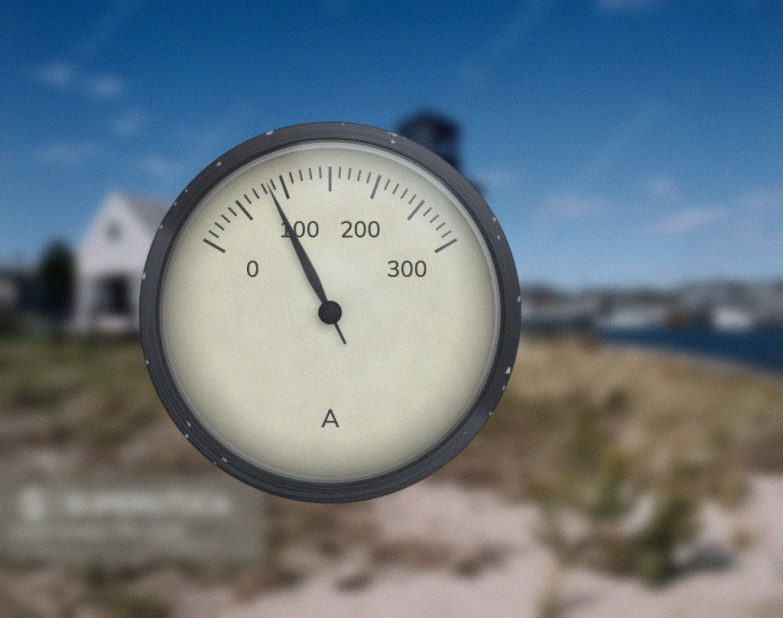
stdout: 85 A
